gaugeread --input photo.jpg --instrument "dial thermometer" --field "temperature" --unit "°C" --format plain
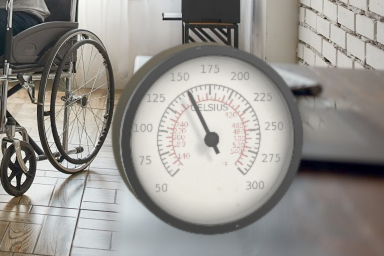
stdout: 150 °C
